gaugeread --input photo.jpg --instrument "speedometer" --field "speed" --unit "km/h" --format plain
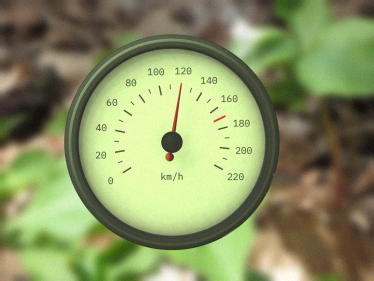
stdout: 120 km/h
